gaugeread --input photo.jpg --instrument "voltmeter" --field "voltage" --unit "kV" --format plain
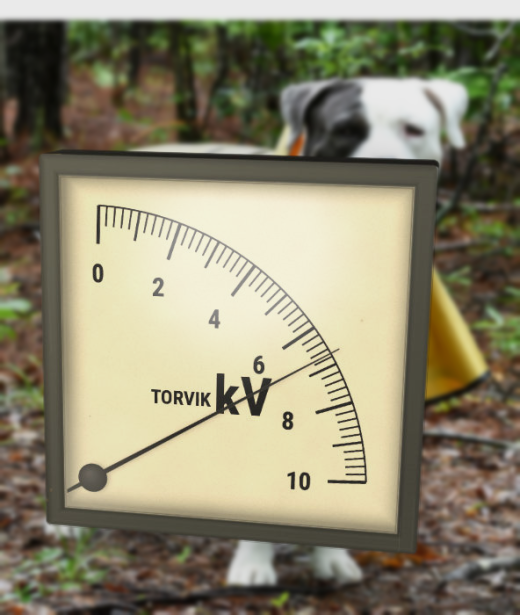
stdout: 6.7 kV
